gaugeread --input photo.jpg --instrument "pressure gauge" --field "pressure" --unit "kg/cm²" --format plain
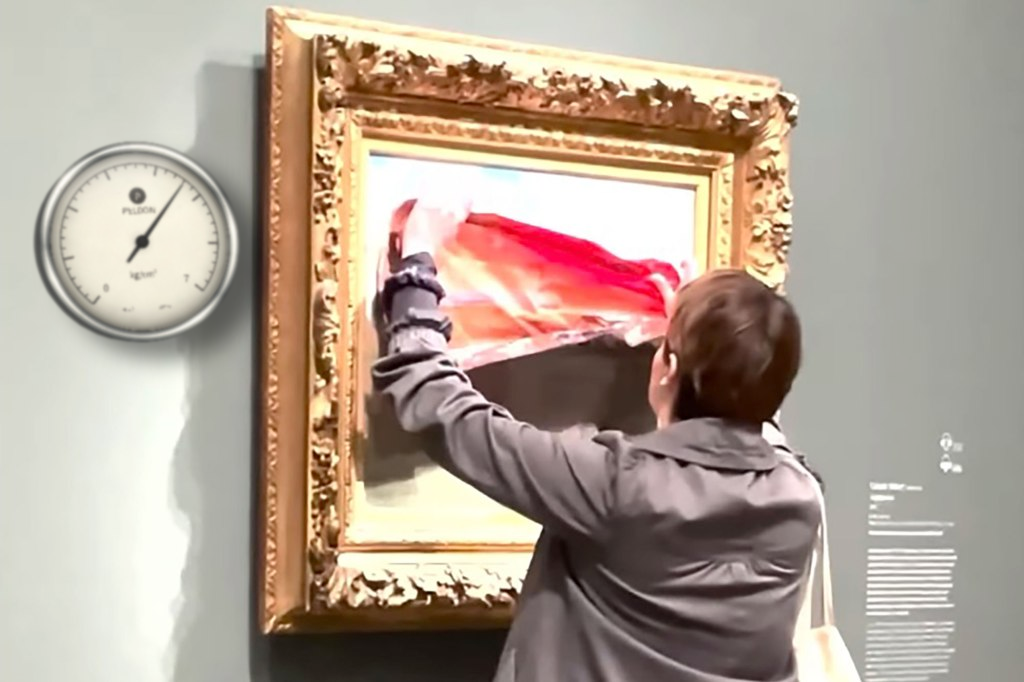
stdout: 4.6 kg/cm²
